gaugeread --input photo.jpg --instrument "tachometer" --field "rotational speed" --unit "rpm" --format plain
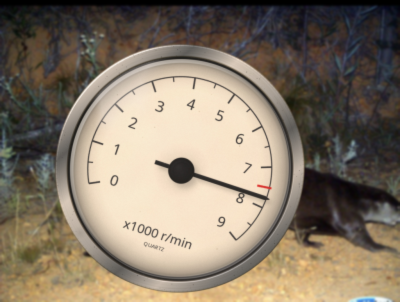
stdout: 7750 rpm
